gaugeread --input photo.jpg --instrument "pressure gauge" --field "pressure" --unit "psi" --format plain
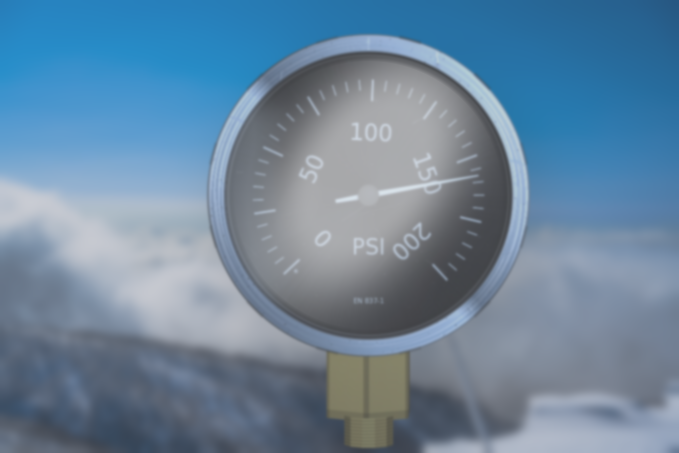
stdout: 157.5 psi
